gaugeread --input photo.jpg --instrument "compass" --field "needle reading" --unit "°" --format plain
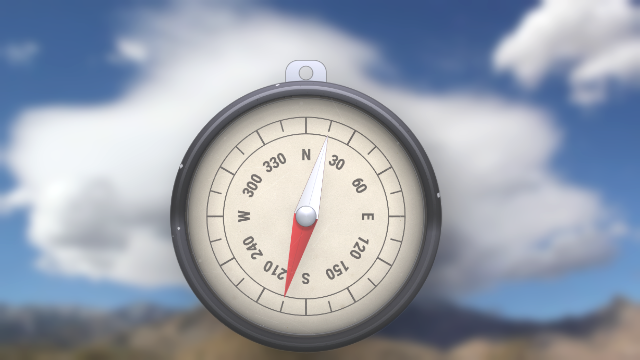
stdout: 195 °
